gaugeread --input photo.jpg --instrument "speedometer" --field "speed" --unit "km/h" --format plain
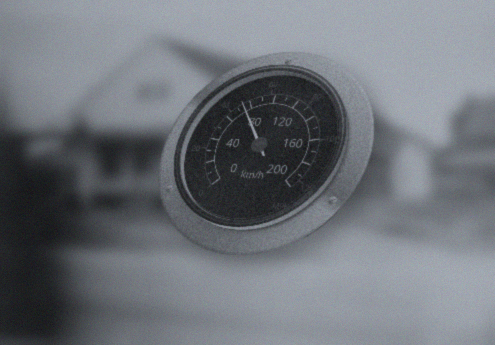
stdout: 75 km/h
